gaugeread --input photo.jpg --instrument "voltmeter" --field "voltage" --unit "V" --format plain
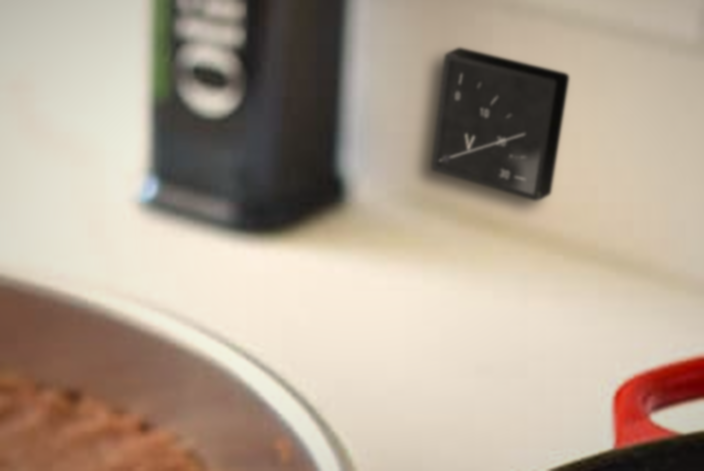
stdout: 20 V
